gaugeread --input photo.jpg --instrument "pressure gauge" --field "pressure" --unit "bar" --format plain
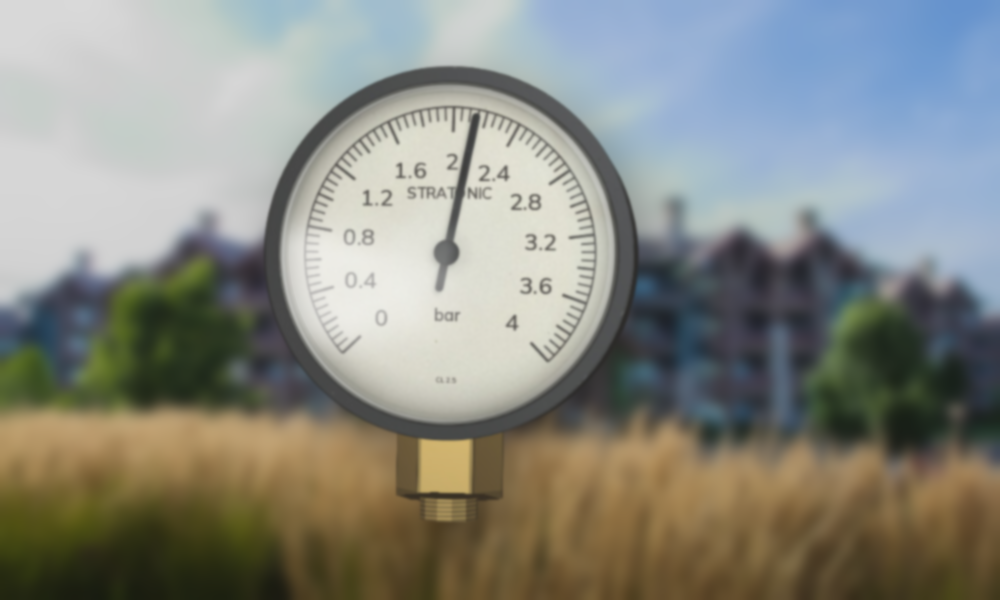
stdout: 2.15 bar
